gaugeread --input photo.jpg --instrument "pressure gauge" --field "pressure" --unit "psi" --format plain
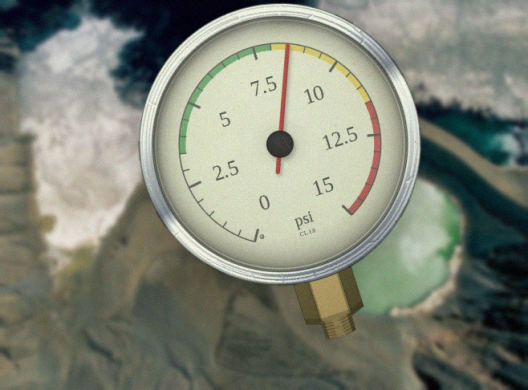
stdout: 8.5 psi
